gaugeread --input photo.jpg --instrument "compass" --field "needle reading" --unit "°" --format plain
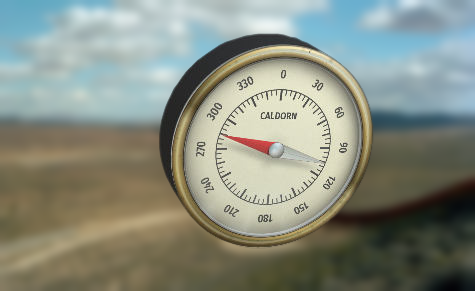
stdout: 285 °
